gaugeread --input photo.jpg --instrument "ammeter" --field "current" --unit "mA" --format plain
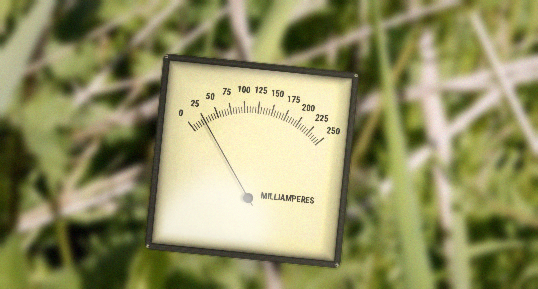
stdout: 25 mA
